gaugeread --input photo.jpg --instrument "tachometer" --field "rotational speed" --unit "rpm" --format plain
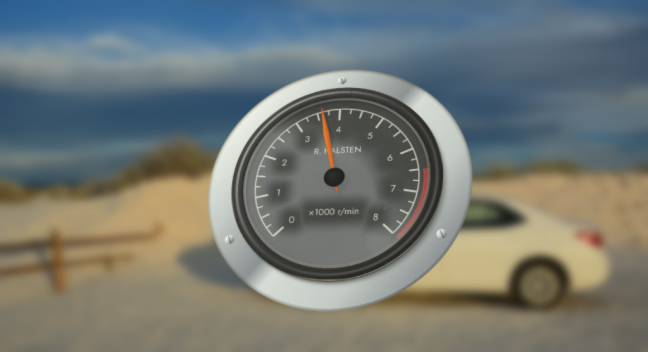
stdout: 3625 rpm
